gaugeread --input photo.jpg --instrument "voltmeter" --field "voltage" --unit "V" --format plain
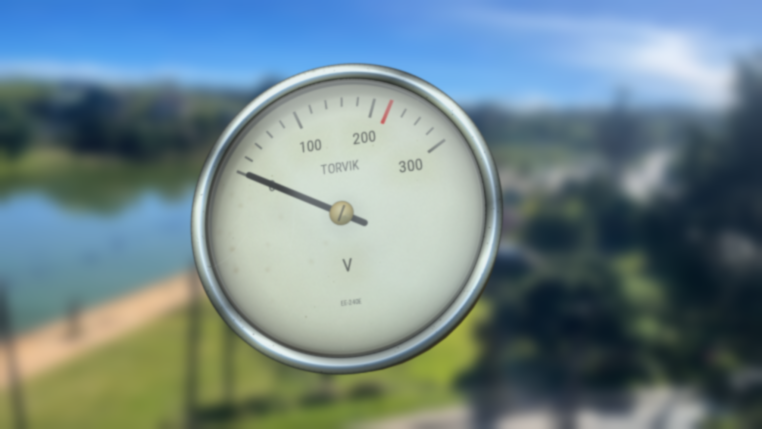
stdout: 0 V
